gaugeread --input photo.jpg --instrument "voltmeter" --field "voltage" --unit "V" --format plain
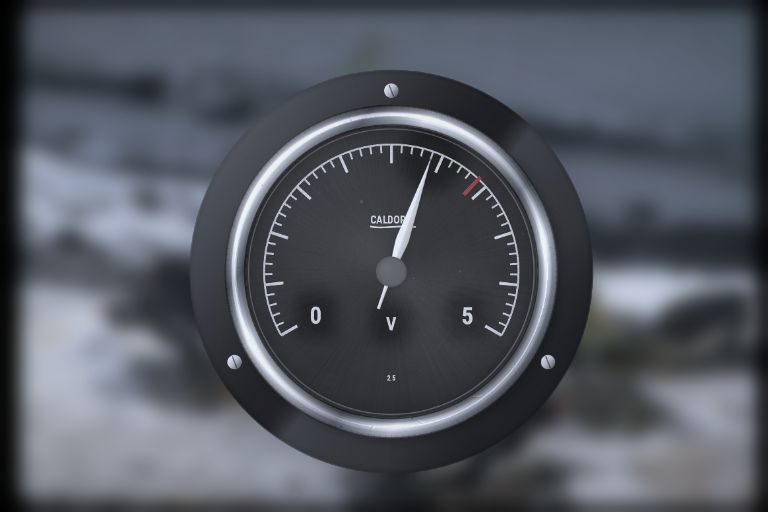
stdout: 2.9 V
